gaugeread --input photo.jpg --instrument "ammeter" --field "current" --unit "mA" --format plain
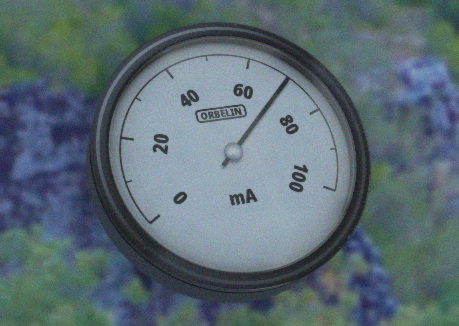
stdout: 70 mA
